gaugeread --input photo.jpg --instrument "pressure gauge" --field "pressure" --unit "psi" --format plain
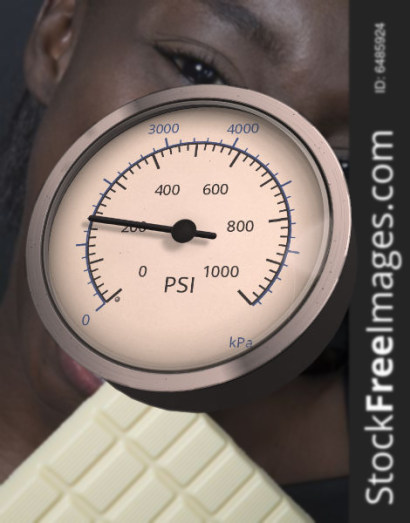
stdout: 200 psi
